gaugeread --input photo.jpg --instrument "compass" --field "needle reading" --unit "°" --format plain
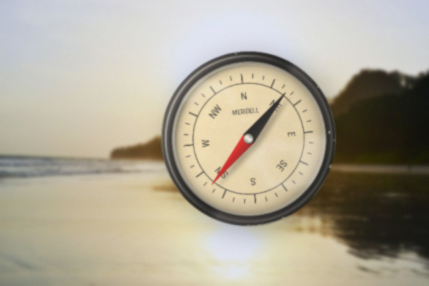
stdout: 225 °
